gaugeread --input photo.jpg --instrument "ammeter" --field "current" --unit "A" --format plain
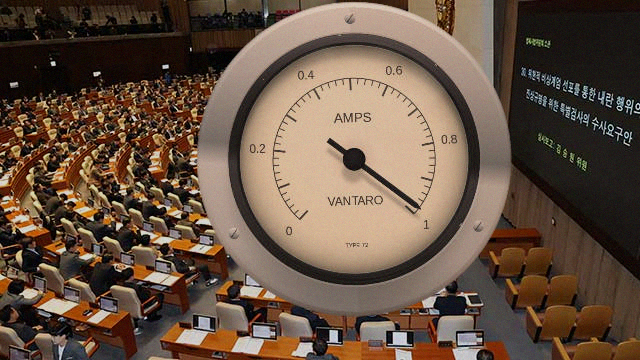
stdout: 0.98 A
